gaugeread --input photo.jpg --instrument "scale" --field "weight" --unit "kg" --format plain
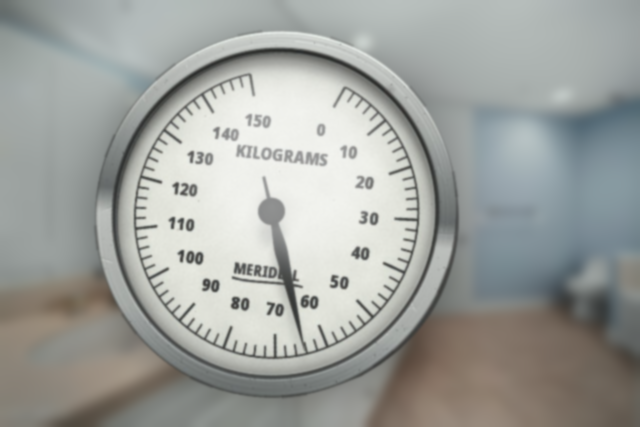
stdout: 64 kg
